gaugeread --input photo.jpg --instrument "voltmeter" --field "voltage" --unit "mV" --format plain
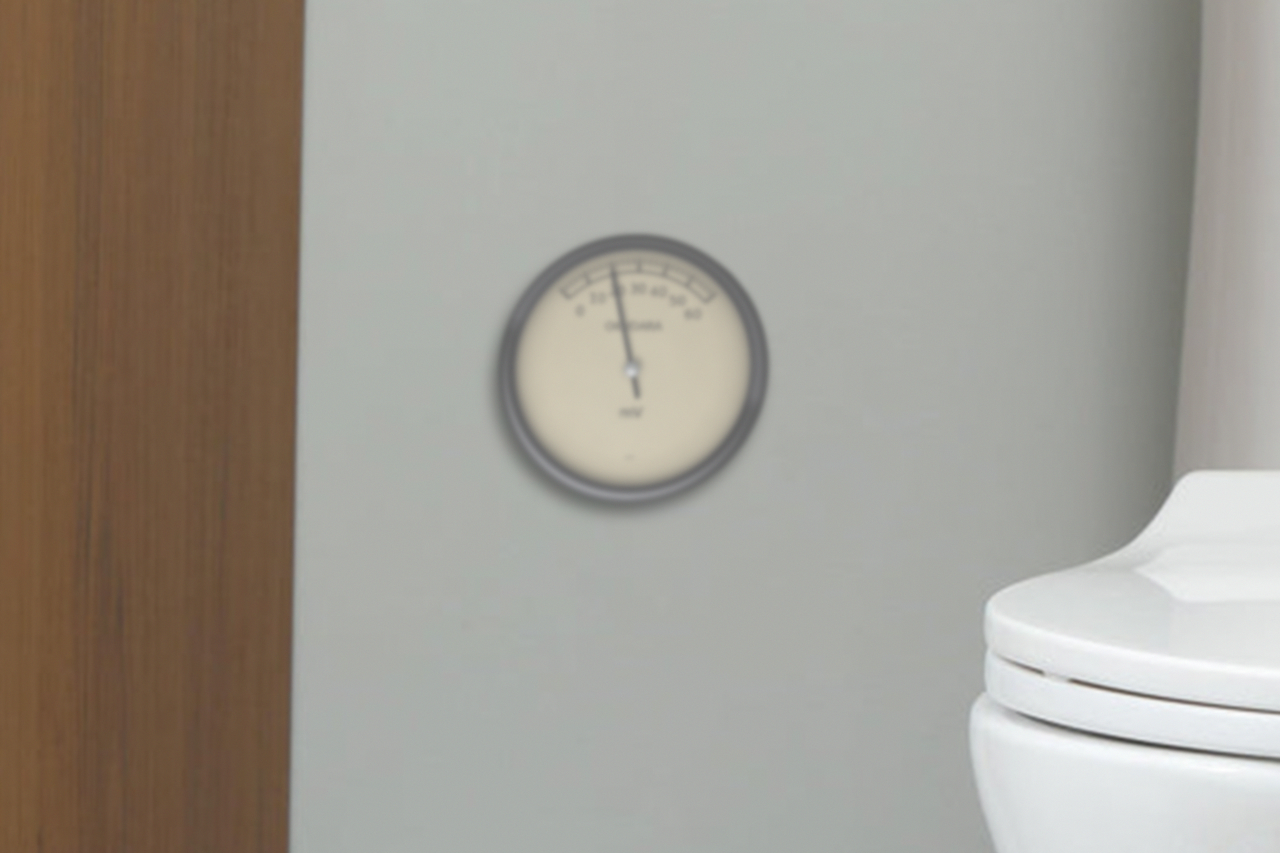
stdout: 20 mV
